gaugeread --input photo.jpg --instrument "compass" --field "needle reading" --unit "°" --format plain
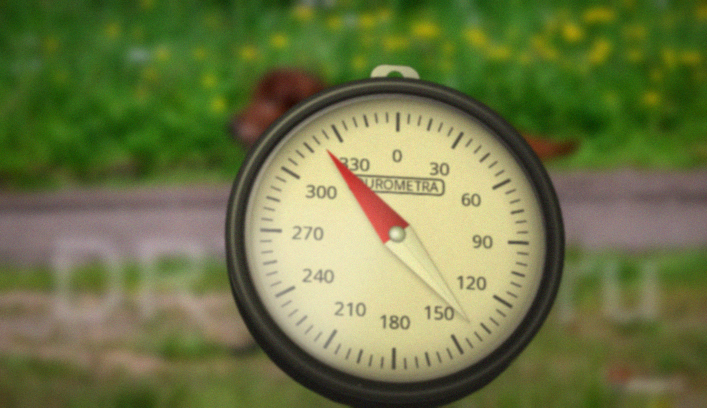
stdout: 320 °
